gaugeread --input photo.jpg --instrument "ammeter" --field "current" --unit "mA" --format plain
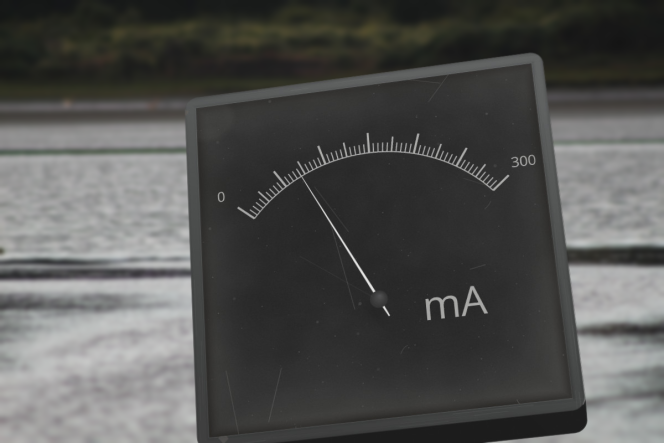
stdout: 70 mA
